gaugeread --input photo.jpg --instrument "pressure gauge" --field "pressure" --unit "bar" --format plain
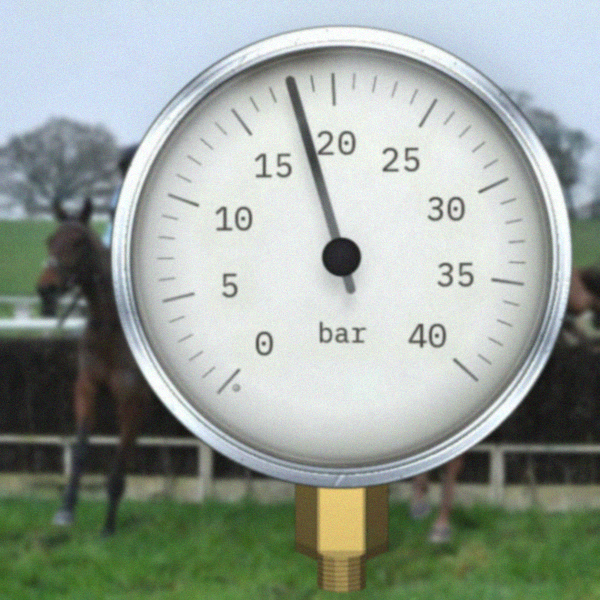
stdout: 18 bar
